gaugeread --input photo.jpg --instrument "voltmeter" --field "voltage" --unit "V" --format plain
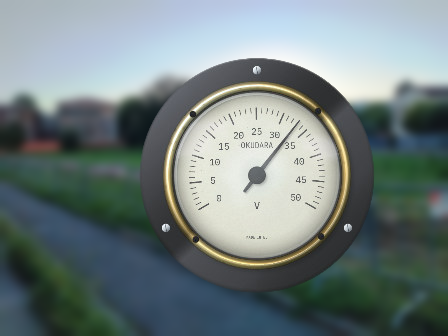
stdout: 33 V
